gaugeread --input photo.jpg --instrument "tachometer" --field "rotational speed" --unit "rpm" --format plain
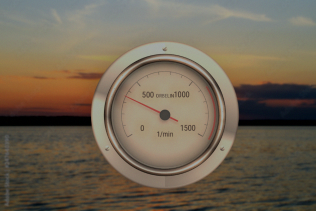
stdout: 350 rpm
